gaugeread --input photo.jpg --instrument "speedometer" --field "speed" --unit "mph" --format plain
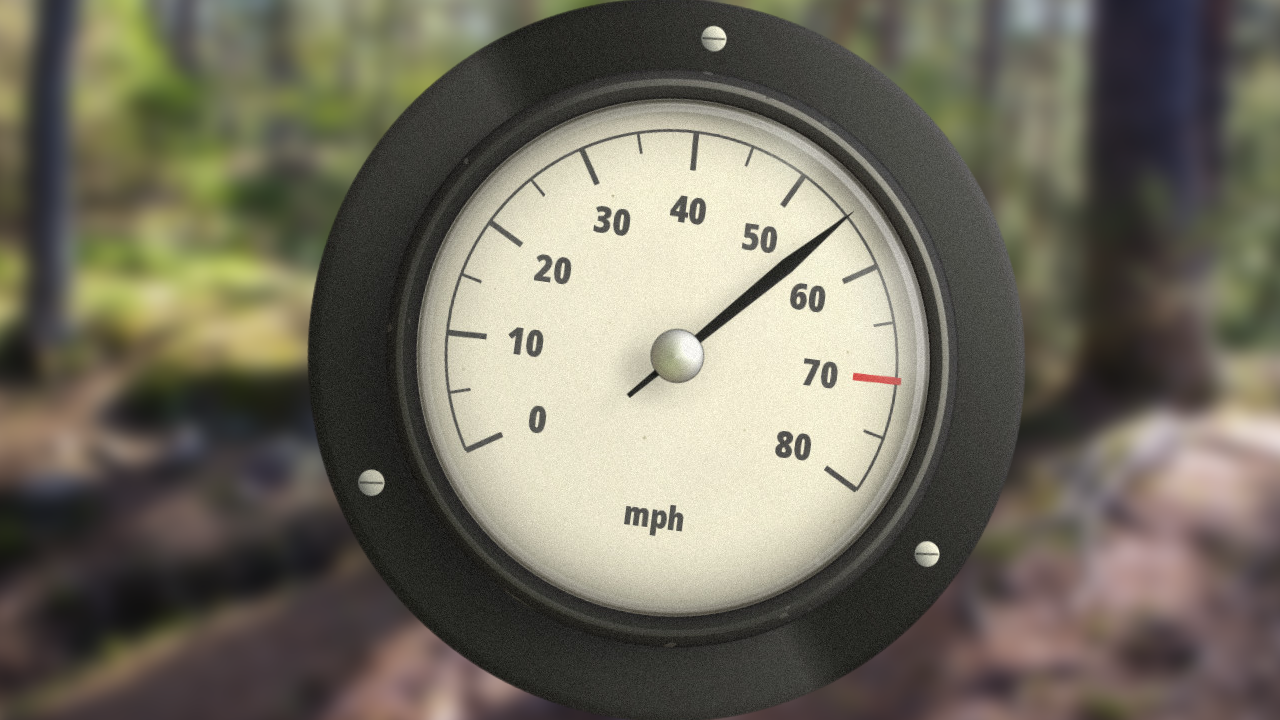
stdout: 55 mph
